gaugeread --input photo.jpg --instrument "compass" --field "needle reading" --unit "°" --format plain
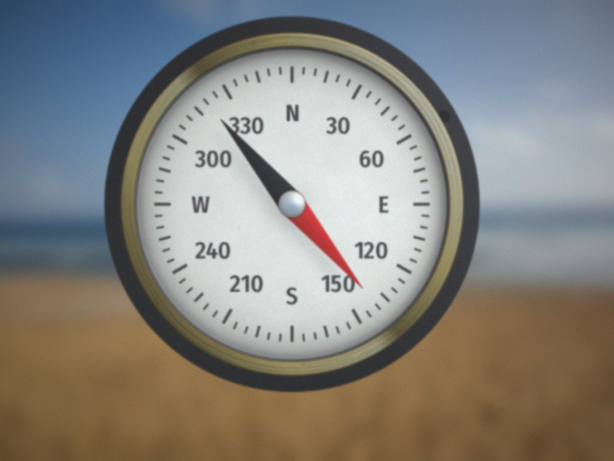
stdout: 140 °
